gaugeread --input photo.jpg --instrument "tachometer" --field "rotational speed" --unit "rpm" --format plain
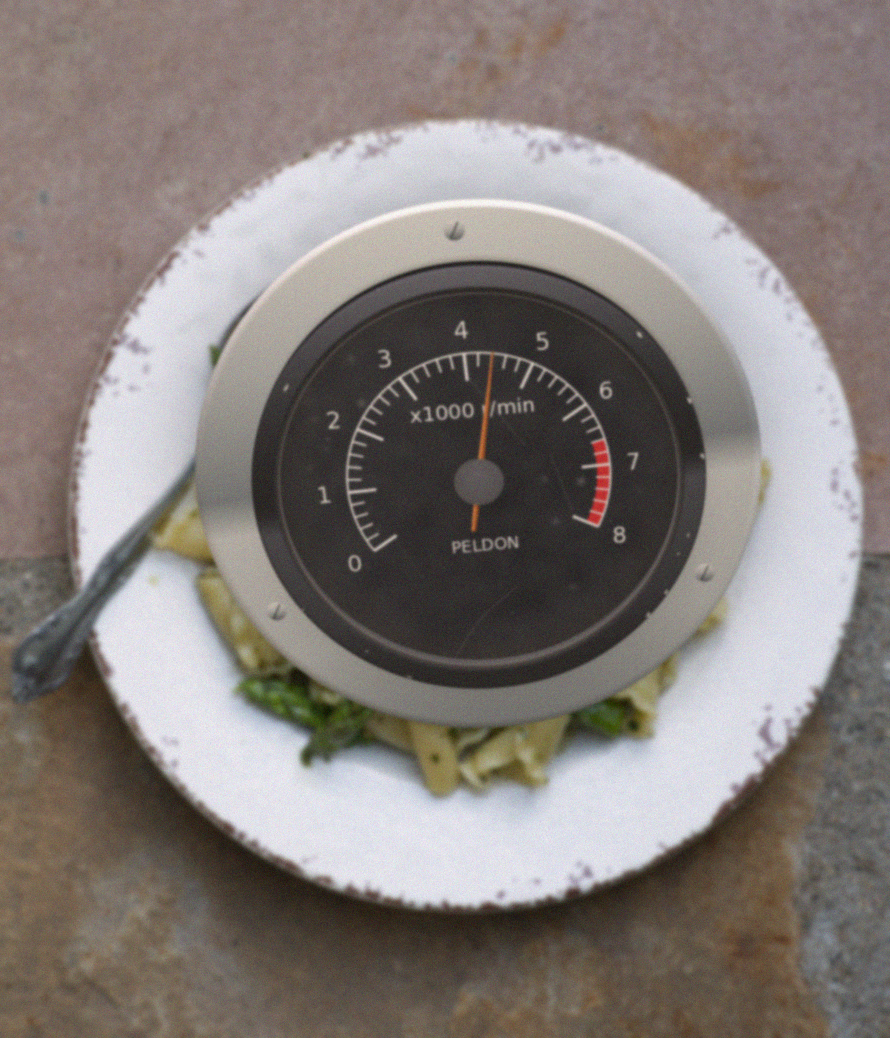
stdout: 4400 rpm
